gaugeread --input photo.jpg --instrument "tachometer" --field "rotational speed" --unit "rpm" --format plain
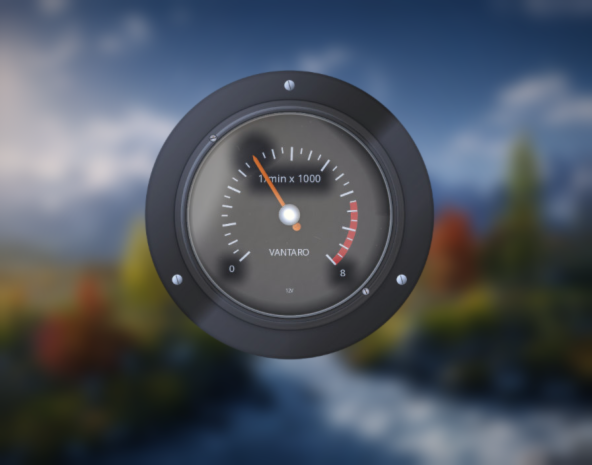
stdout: 3000 rpm
